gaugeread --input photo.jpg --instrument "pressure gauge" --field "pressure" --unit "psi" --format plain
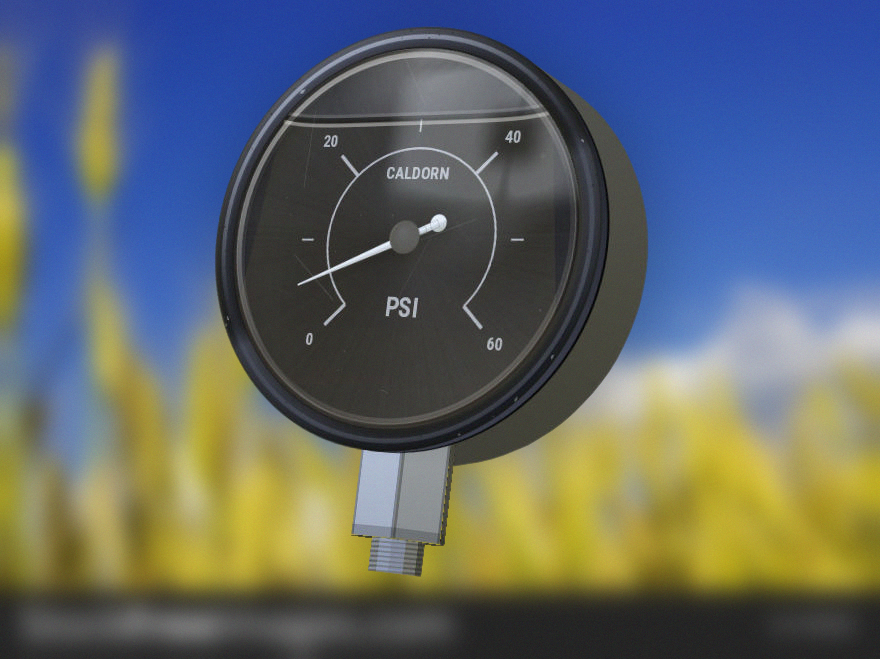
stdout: 5 psi
